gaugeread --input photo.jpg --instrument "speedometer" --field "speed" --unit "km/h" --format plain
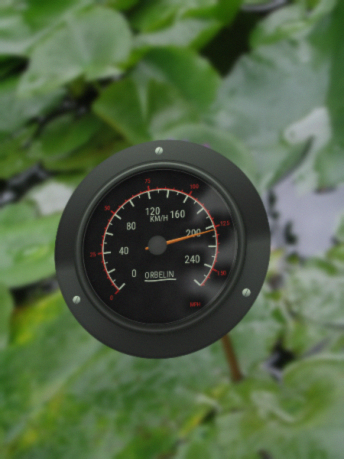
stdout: 205 km/h
